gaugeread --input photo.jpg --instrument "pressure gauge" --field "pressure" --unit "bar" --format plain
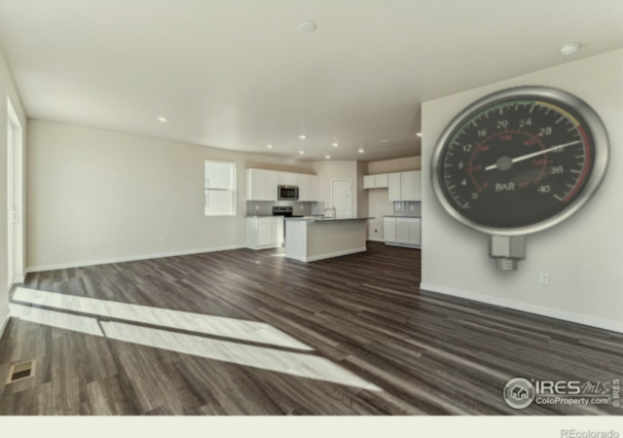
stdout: 32 bar
